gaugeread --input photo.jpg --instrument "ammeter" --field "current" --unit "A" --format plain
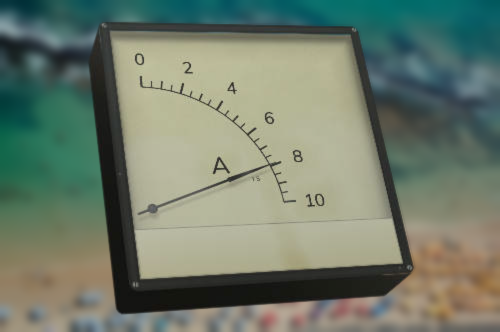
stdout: 8 A
